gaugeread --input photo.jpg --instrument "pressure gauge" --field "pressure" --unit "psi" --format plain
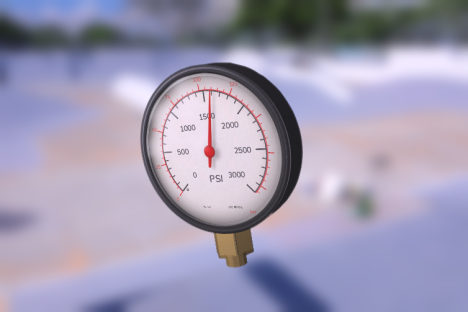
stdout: 1600 psi
